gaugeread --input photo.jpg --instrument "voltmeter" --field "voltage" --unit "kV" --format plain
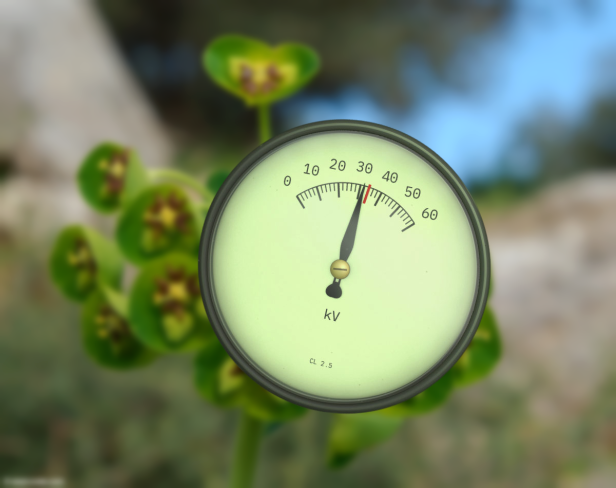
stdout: 32 kV
